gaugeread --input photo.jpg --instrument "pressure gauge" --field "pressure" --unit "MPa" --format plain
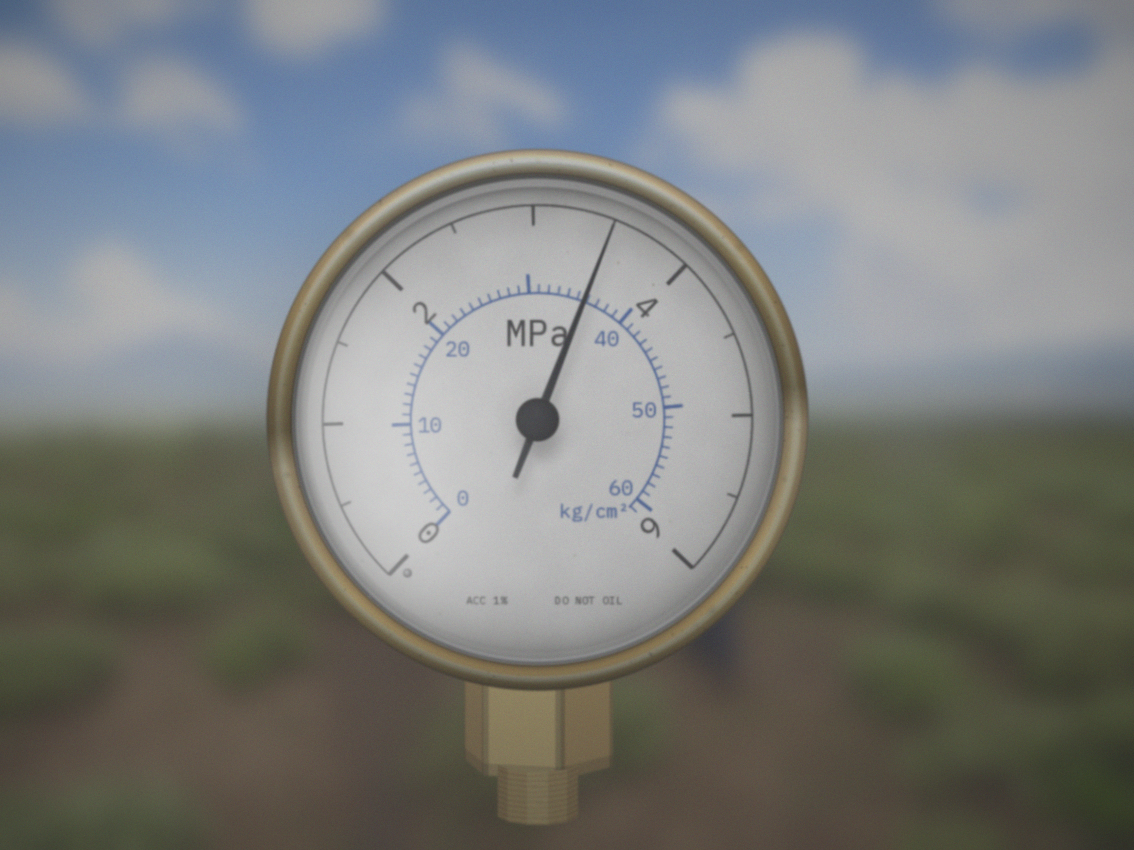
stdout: 3.5 MPa
